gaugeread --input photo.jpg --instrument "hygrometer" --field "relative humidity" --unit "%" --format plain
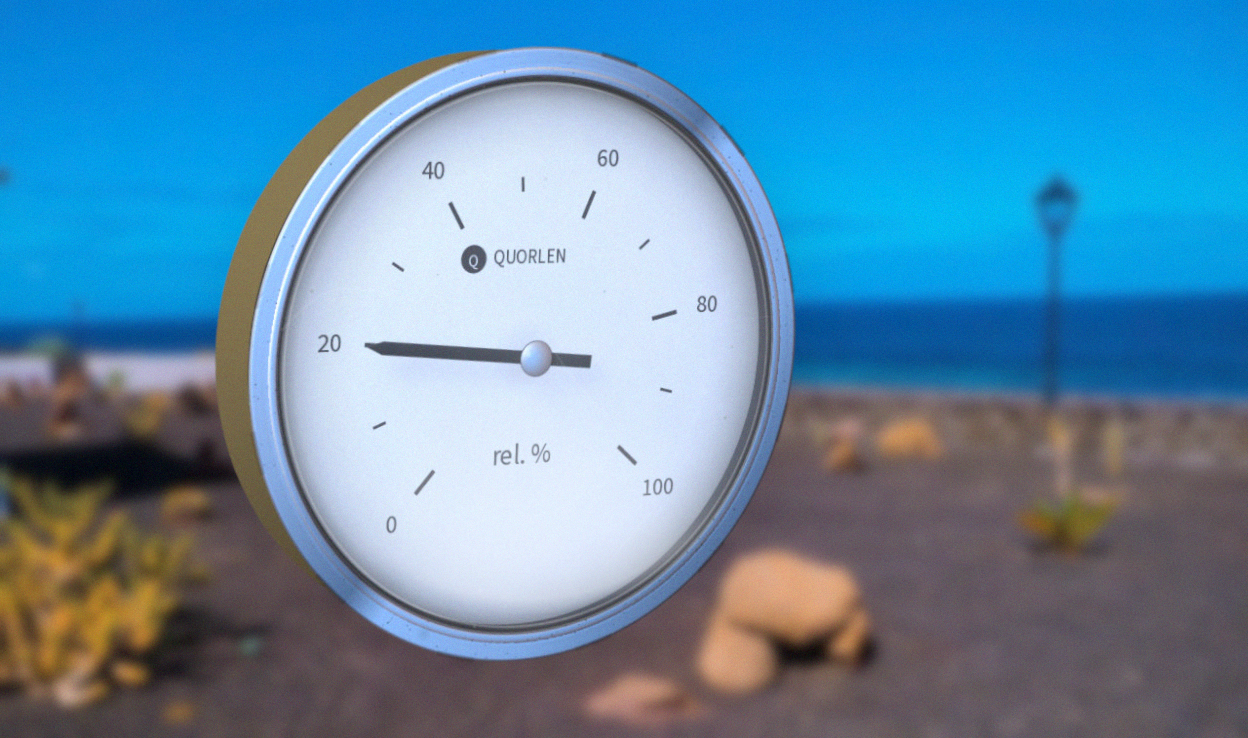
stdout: 20 %
